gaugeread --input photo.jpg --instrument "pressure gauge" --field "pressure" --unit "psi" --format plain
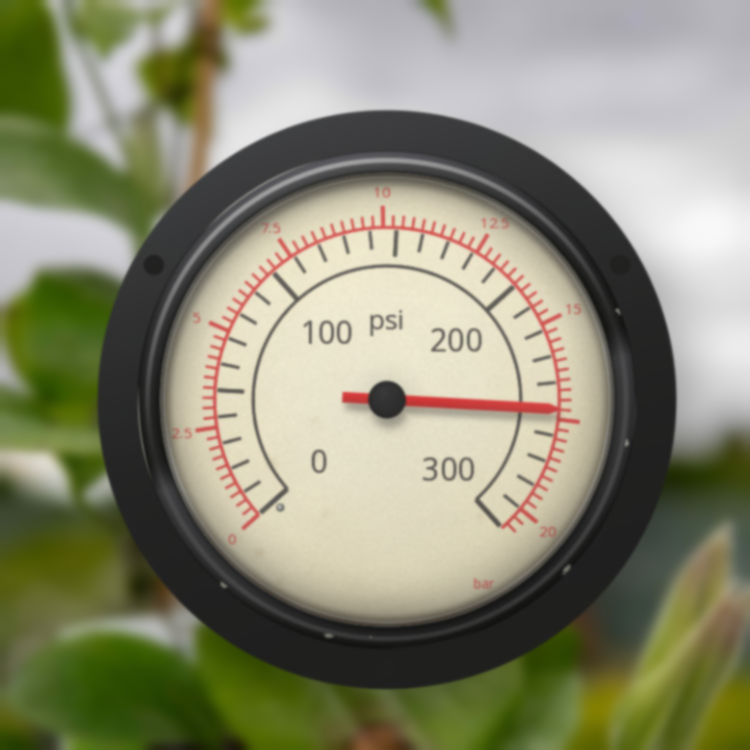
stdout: 250 psi
